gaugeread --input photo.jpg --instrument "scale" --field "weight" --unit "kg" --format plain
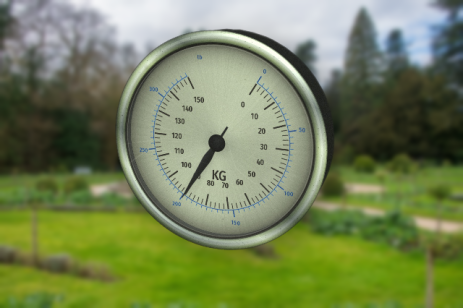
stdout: 90 kg
